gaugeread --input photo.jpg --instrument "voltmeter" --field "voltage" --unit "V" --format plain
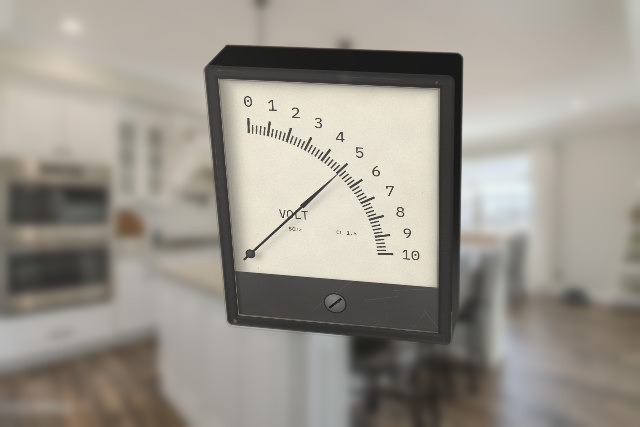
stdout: 5 V
